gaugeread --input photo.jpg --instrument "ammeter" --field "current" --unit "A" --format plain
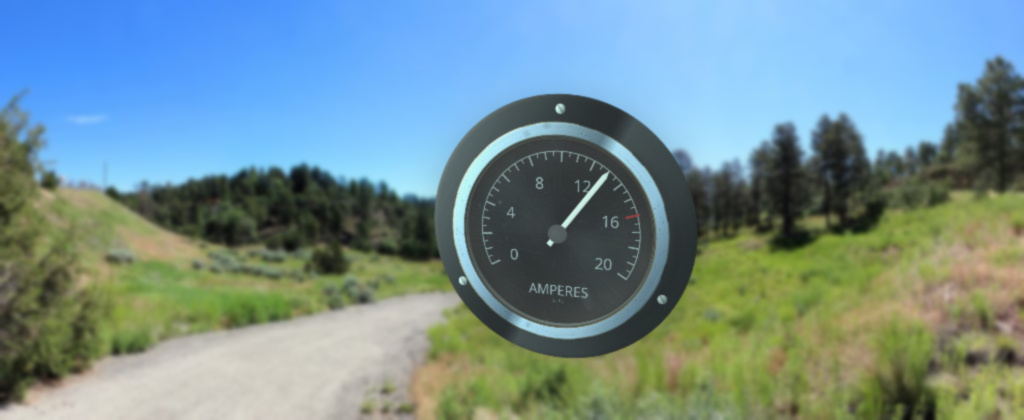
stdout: 13 A
